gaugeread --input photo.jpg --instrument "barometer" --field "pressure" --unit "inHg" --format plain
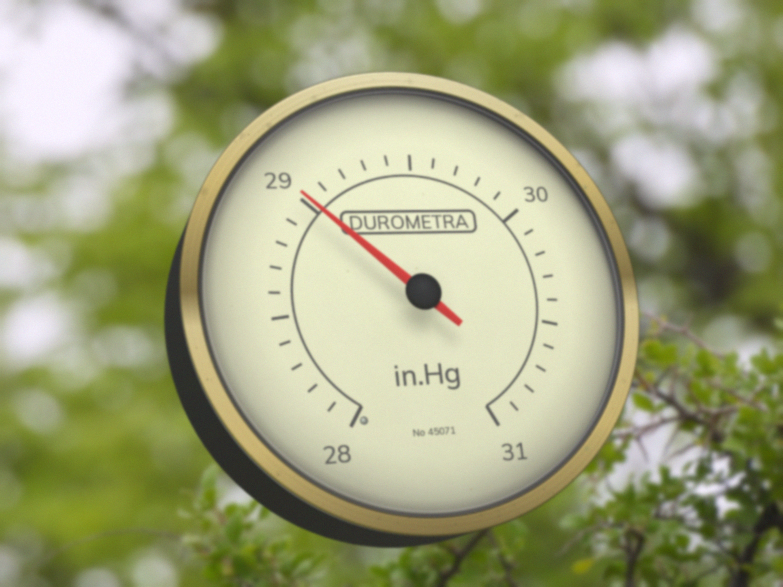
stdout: 29 inHg
